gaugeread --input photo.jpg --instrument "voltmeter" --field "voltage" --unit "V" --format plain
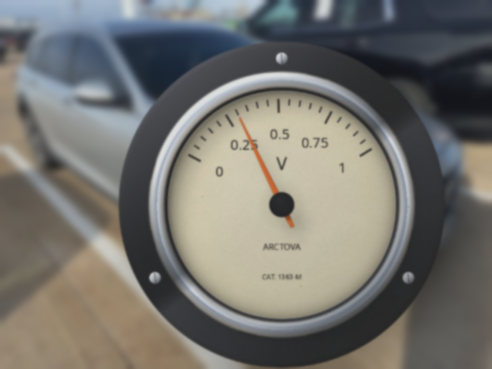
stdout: 0.3 V
